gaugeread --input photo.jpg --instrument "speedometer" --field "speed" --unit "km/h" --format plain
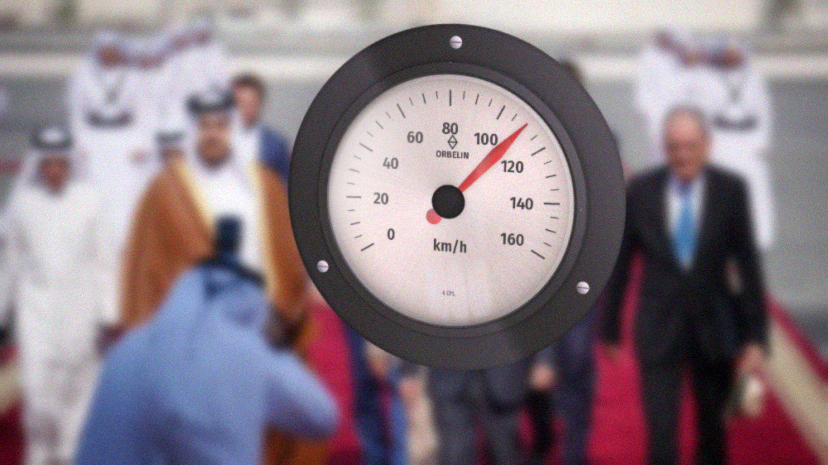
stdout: 110 km/h
